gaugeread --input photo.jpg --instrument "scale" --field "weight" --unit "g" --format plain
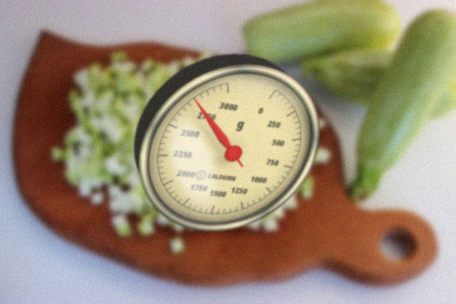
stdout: 2750 g
